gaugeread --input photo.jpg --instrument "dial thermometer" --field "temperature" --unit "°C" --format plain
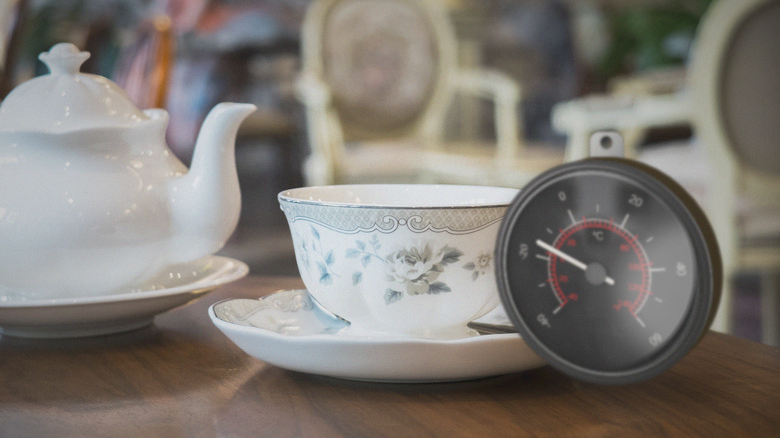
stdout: -15 °C
